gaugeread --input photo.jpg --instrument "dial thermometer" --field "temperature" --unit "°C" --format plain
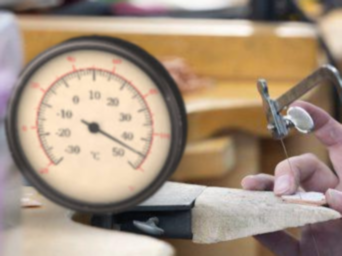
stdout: 45 °C
